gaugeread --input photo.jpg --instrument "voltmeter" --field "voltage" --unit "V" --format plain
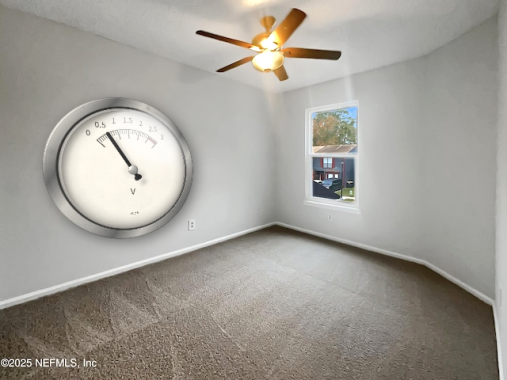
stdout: 0.5 V
